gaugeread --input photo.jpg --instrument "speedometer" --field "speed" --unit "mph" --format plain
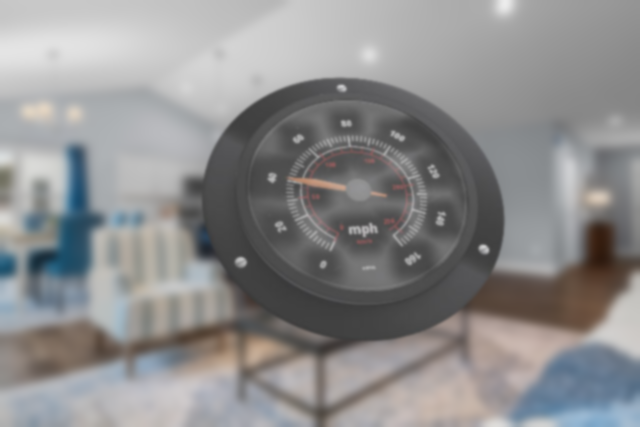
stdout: 40 mph
